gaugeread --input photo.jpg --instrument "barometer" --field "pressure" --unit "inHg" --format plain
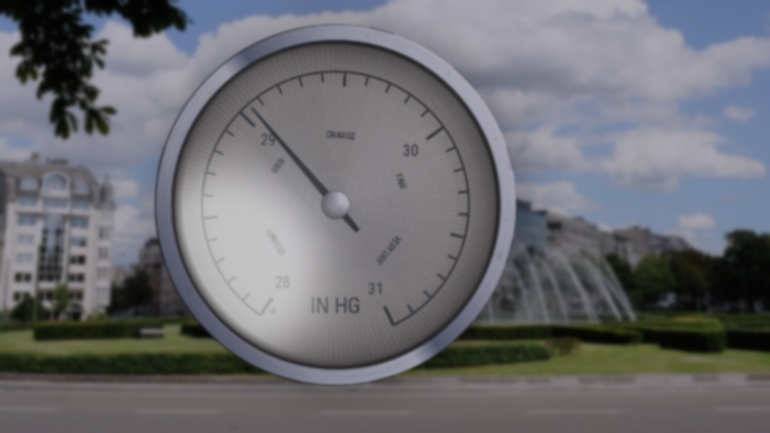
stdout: 29.05 inHg
